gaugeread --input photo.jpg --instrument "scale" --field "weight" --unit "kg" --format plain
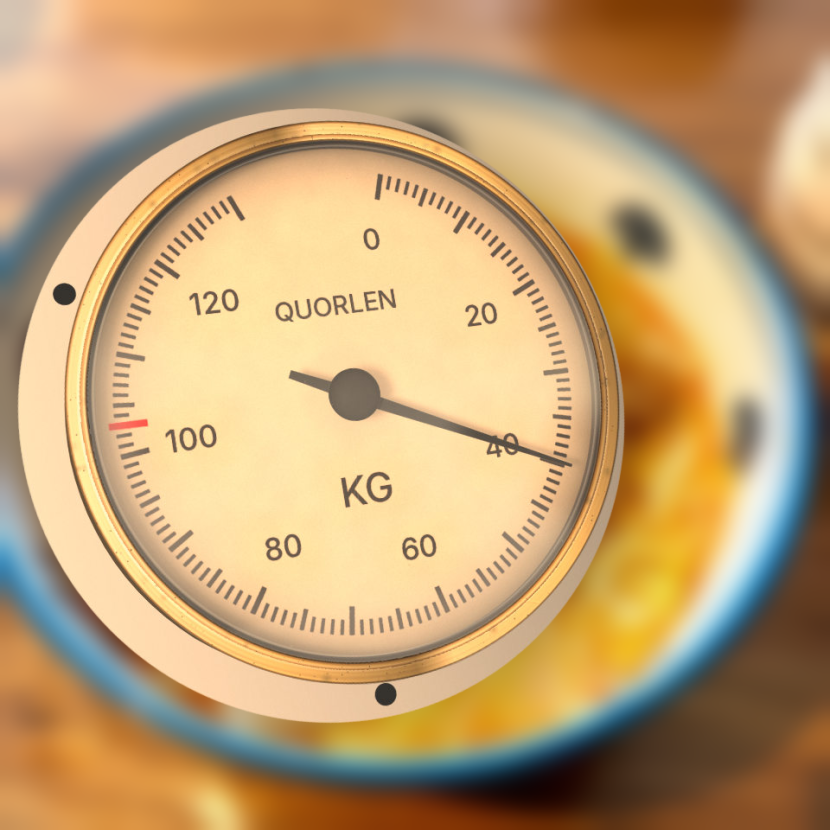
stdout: 40 kg
